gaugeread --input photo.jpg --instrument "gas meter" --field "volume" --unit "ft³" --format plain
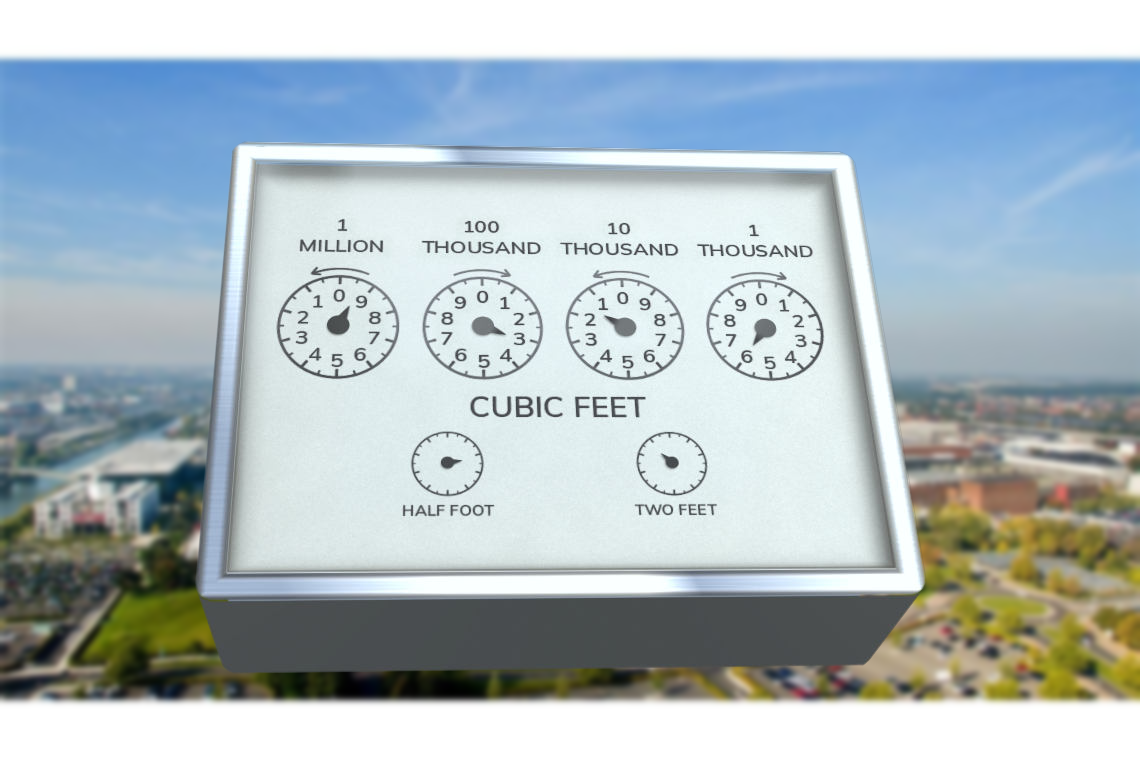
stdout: 931600 ft³
